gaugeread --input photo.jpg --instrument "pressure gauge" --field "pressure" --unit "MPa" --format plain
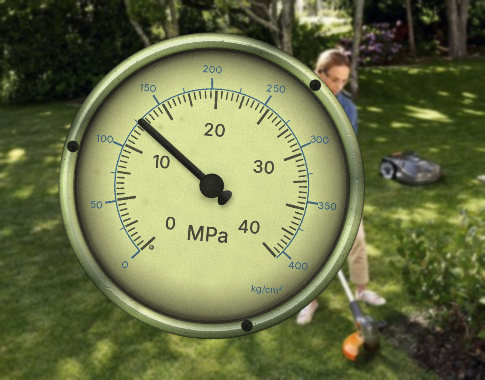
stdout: 12.5 MPa
